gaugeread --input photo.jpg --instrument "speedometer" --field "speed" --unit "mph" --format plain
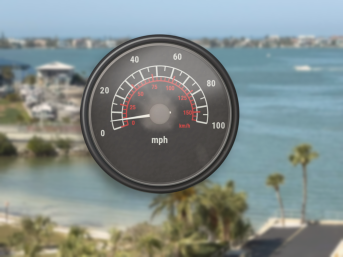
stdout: 5 mph
